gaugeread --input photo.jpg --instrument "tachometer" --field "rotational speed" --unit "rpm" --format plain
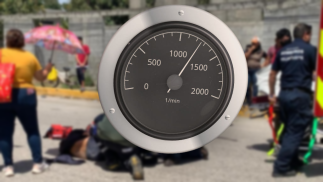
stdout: 1250 rpm
